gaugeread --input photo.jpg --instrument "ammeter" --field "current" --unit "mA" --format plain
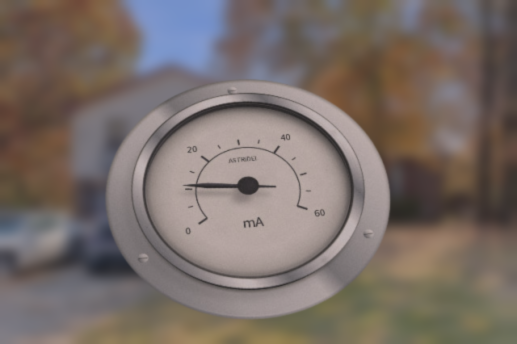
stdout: 10 mA
